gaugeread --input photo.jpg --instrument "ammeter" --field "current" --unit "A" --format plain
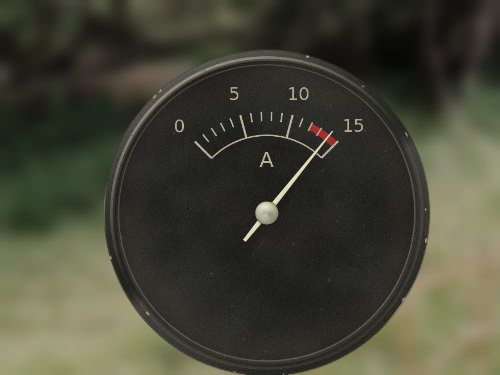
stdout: 14 A
